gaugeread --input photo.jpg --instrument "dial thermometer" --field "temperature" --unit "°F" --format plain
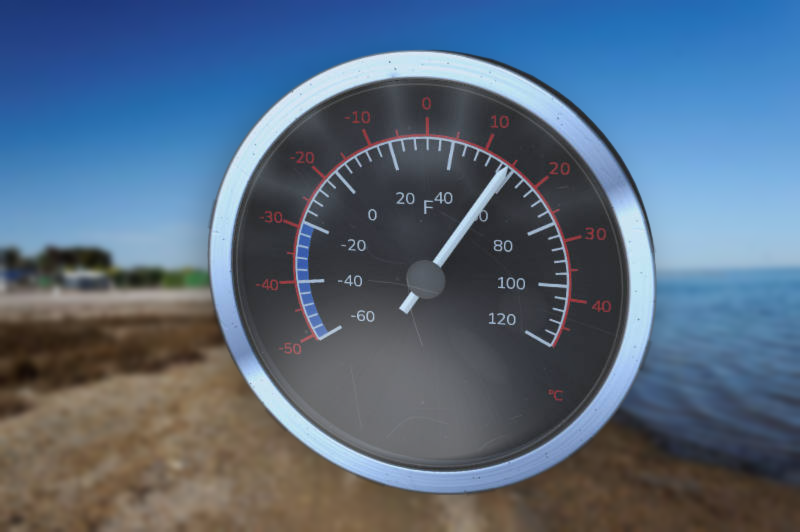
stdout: 58 °F
